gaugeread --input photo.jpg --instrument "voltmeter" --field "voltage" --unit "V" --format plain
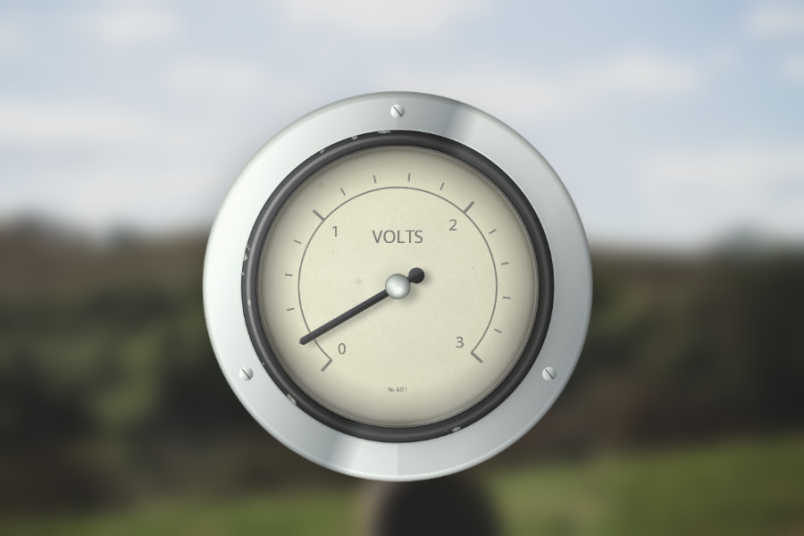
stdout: 0.2 V
